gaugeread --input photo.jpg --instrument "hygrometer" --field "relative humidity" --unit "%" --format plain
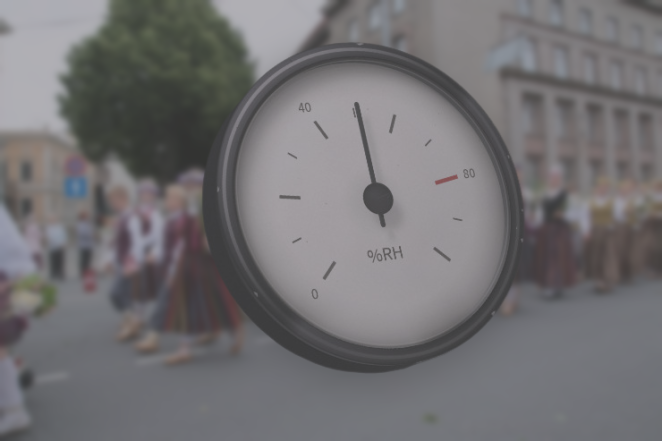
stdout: 50 %
